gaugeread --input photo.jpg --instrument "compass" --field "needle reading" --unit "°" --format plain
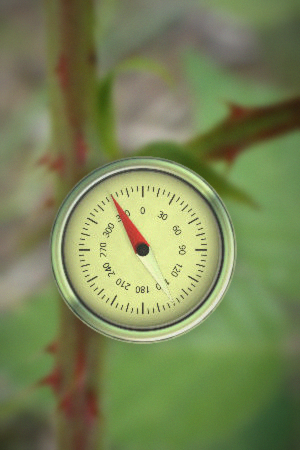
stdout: 330 °
